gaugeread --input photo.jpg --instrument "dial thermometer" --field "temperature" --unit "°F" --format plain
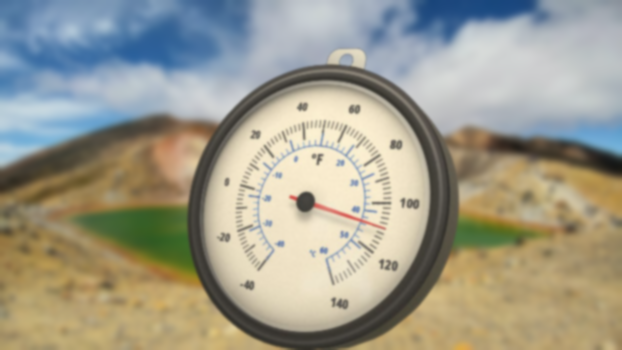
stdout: 110 °F
